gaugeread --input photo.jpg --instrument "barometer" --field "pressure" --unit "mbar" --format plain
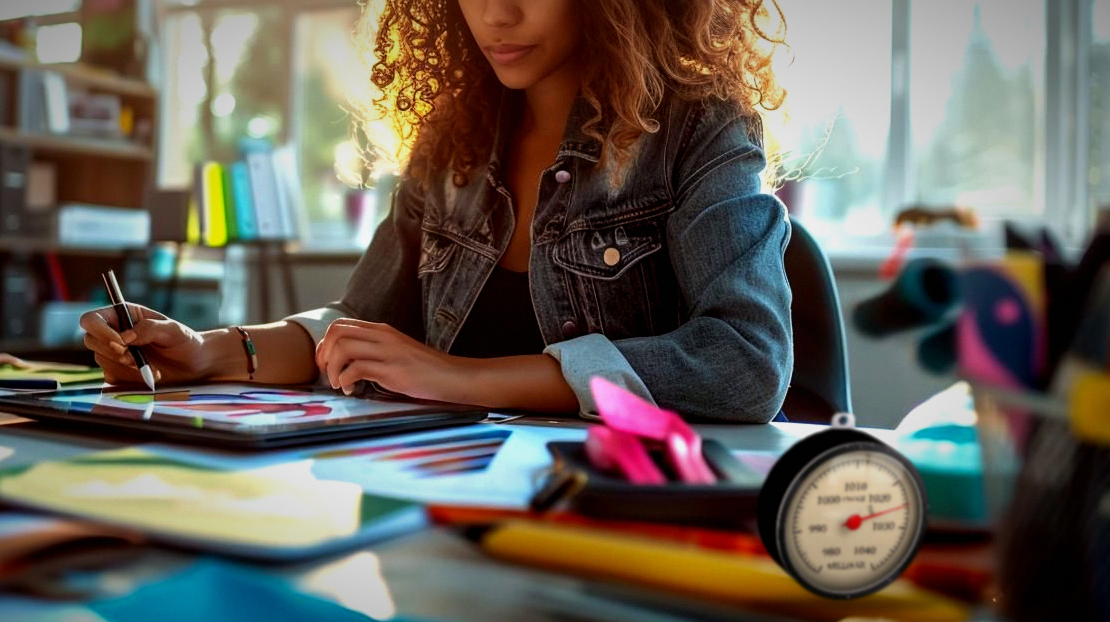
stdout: 1025 mbar
